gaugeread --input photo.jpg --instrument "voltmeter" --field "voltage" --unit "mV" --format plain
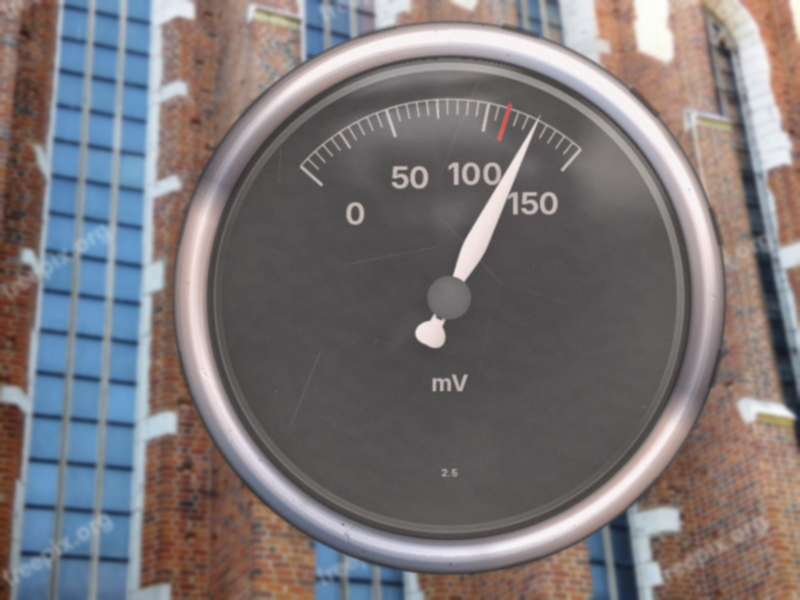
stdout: 125 mV
